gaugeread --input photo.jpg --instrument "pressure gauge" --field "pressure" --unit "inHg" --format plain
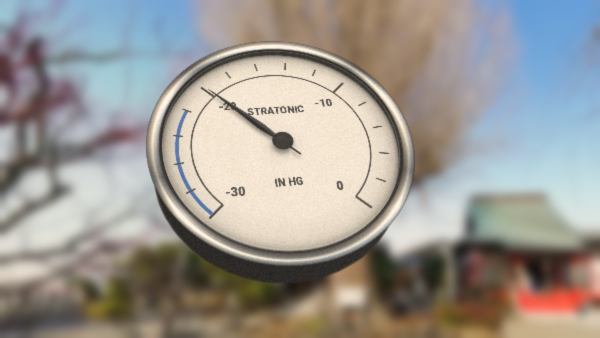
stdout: -20 inHg
